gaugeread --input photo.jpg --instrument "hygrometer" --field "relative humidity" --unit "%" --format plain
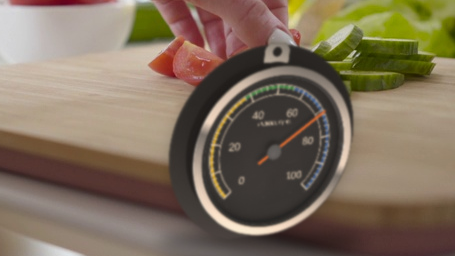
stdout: 70 %
